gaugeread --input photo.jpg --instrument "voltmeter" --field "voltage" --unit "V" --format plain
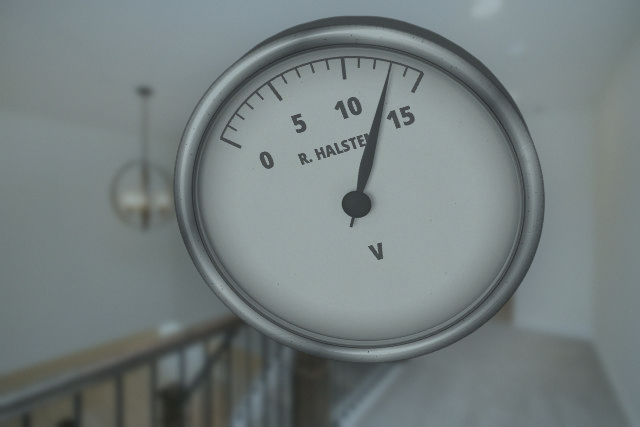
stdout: 13 V
